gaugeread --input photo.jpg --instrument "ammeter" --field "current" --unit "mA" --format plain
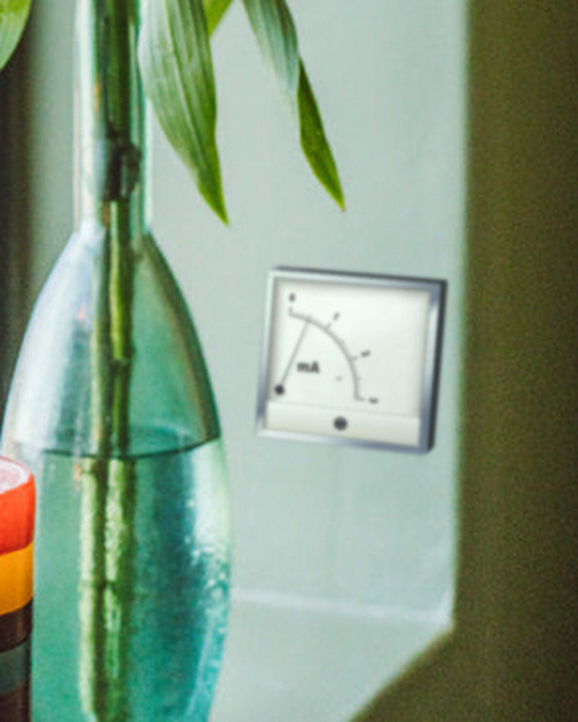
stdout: 0.5 mA
